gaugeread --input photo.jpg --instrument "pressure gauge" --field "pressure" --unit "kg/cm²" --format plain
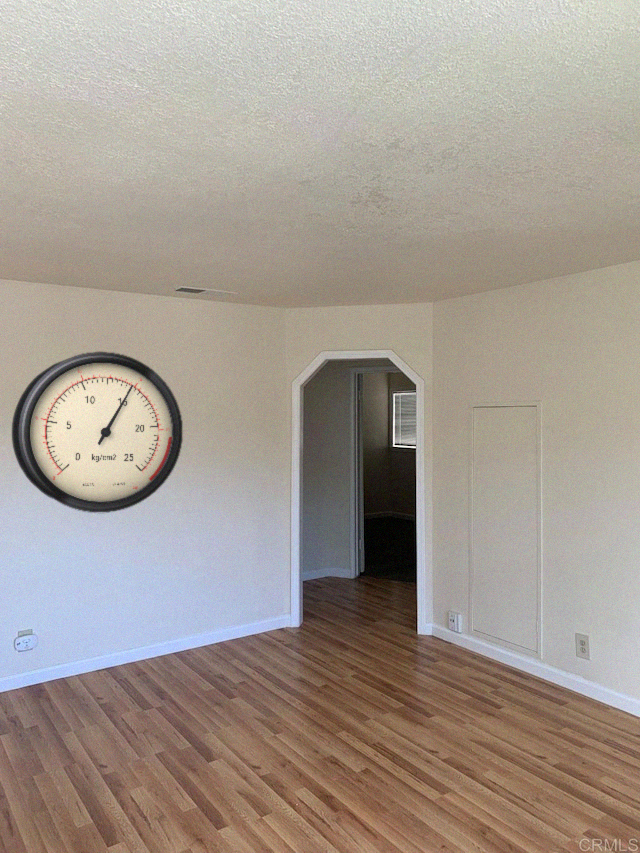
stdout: 15 kg/cm²
